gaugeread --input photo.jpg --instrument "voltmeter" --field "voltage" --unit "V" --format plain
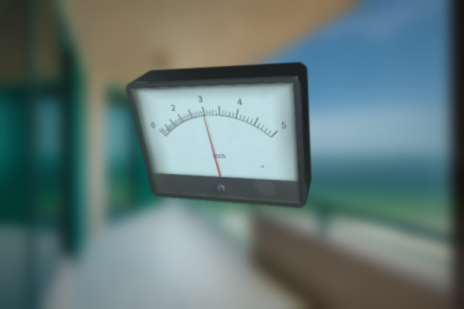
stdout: 3 V
